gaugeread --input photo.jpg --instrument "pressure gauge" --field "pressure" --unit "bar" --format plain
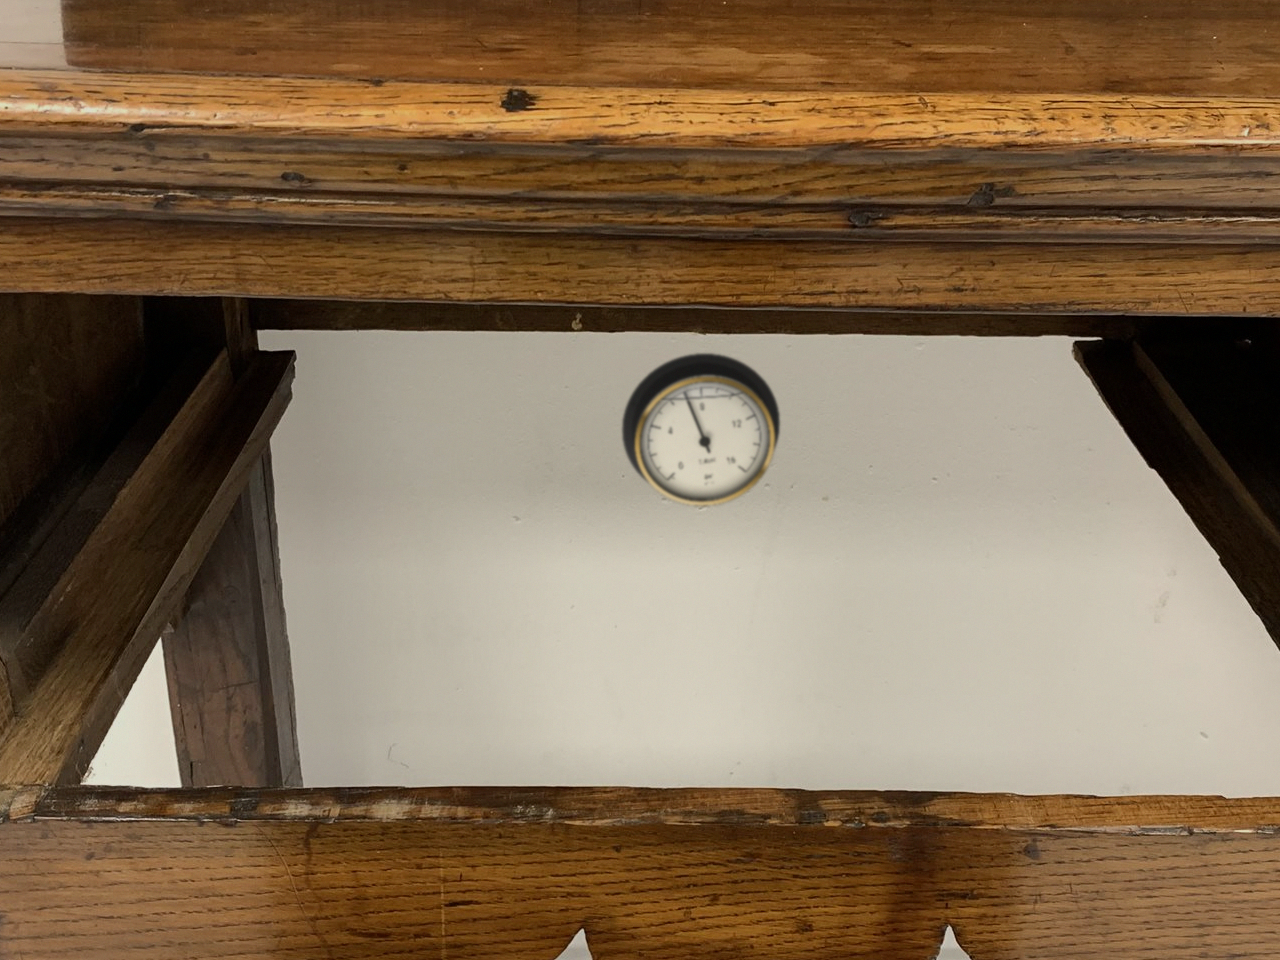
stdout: 7 bar
